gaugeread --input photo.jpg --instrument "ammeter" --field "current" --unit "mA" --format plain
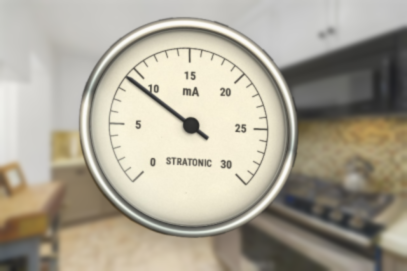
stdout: 9 mA
